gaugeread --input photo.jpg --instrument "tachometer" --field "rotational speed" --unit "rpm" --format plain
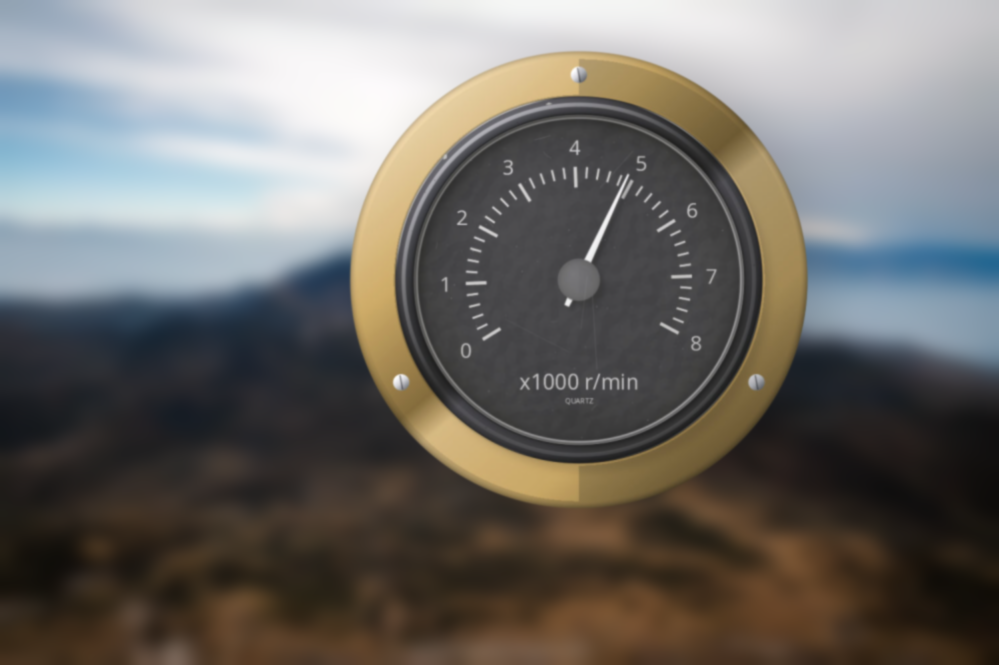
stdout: 4900 rpm
